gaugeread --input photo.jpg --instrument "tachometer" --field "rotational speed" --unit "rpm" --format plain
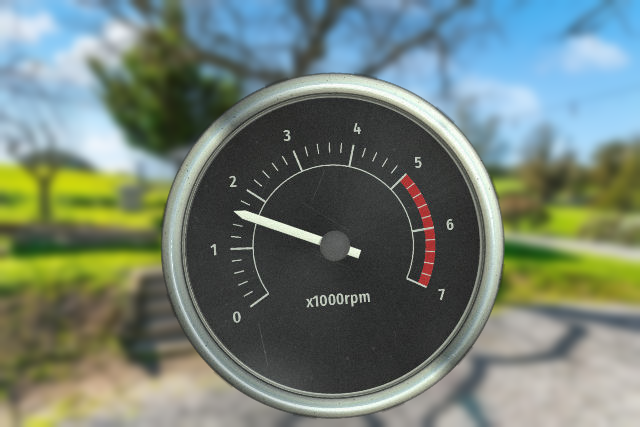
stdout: 1600 rpm
